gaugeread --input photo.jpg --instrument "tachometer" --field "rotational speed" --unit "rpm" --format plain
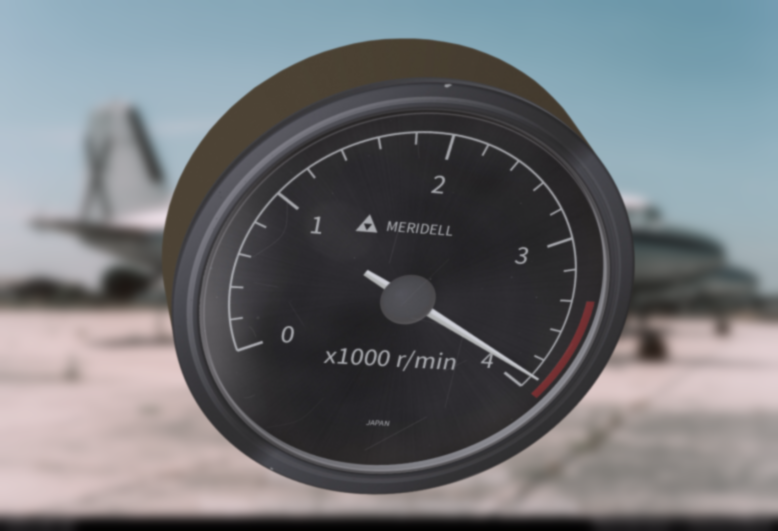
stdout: 3900 rpm
